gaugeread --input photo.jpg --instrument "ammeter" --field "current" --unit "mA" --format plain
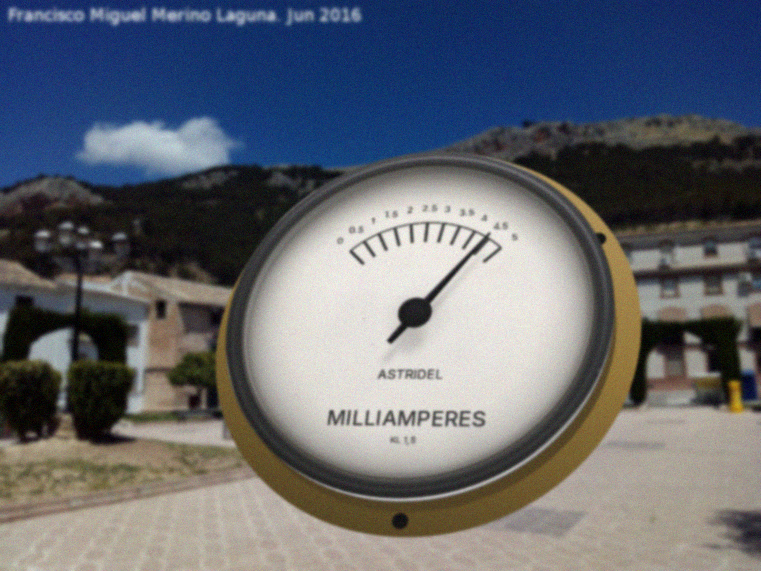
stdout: 4.5 mA
